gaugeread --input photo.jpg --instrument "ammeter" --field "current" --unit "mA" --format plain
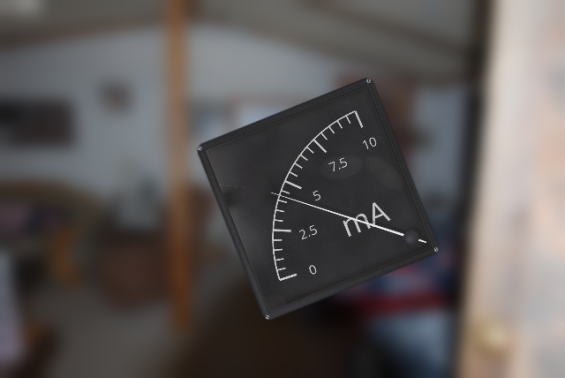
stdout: 4.25 mA
